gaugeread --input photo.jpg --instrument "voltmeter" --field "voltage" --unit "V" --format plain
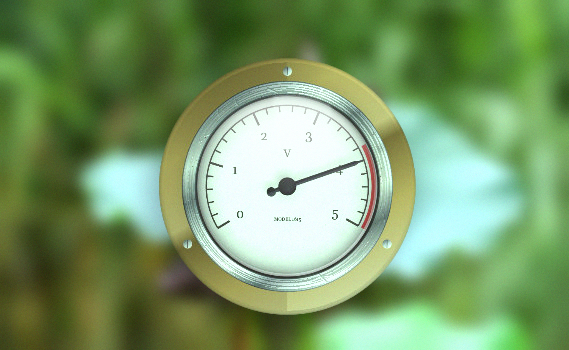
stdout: 4 V
